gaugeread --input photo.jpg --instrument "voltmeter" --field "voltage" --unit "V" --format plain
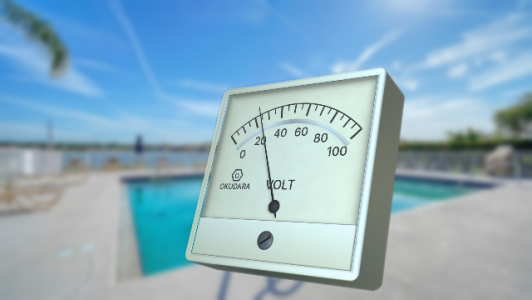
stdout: 25 V
